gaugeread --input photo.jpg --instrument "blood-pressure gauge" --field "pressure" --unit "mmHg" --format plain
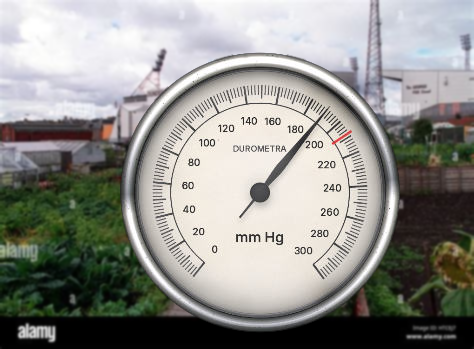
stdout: 190 mmHg
